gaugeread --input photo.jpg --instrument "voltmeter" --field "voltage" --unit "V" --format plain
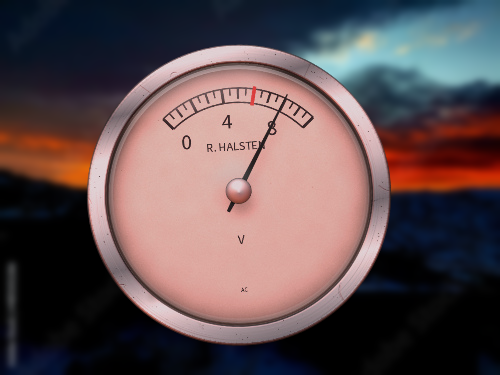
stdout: 8 V
